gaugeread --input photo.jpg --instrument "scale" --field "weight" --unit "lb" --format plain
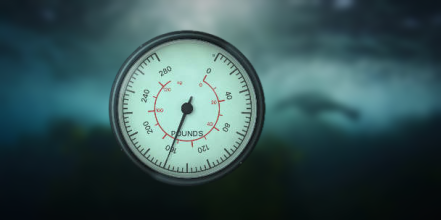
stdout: 160 lb
